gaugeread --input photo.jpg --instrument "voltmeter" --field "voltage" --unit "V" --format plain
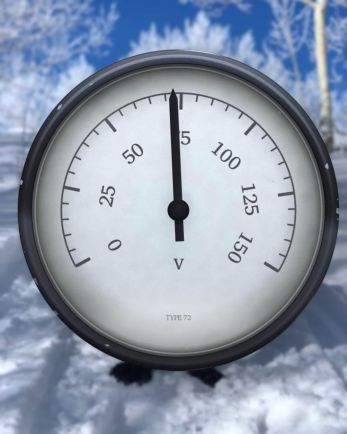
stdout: 72.5 V
